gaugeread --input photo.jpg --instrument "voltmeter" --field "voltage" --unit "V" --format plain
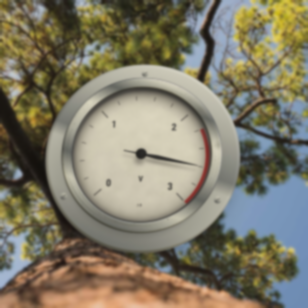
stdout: 2.6 V
